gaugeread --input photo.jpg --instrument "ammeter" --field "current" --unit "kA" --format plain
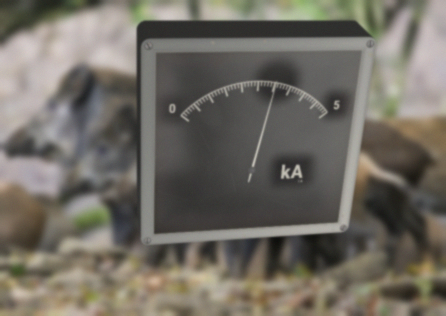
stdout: 3 kA
